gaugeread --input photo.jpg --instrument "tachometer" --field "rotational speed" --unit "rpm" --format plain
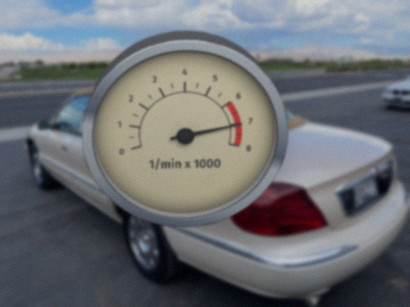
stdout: 7000 rpm
